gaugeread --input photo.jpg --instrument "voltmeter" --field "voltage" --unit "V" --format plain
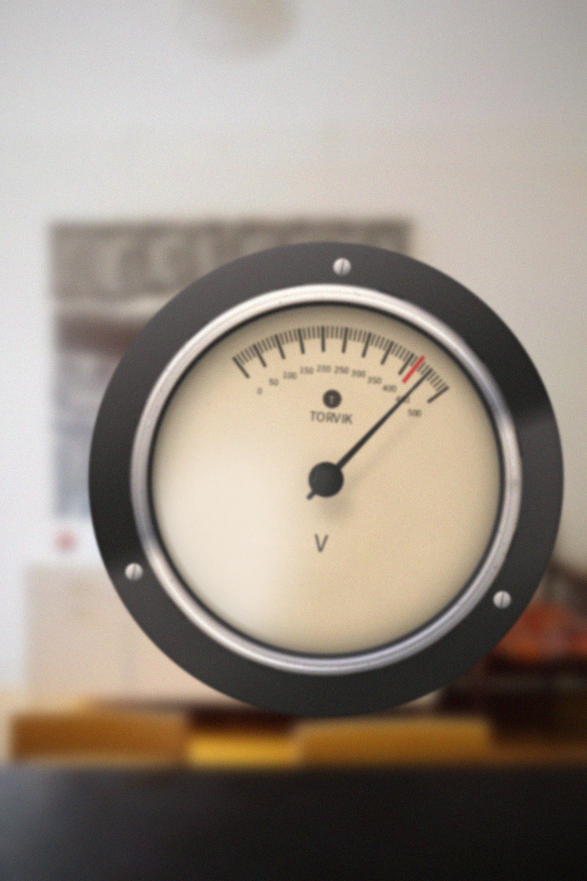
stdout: 450 V
